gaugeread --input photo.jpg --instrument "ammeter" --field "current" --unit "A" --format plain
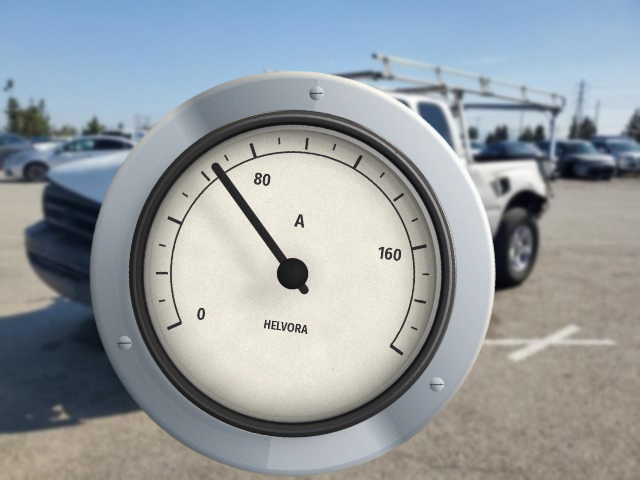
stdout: 65 A
